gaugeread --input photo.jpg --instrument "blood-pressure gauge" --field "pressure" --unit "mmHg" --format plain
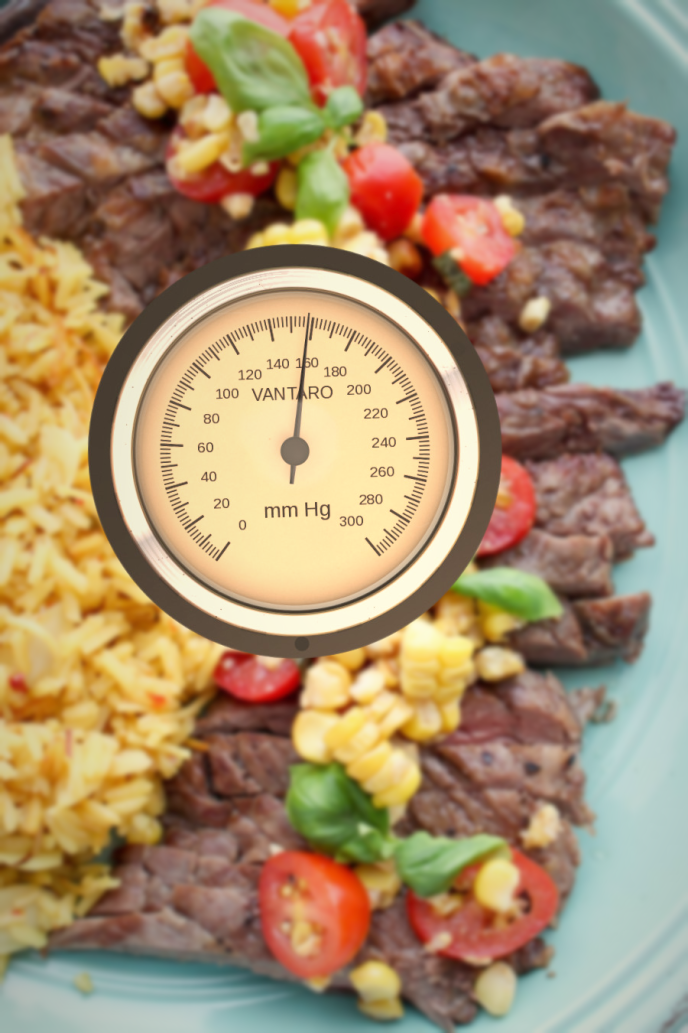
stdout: 158 mmHg
